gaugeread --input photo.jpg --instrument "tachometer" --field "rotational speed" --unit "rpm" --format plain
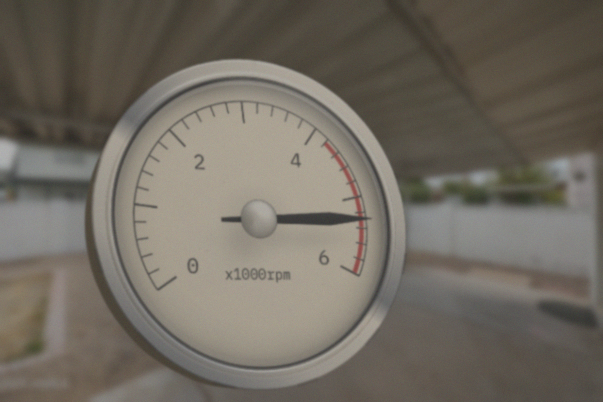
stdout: 5300 rpm
